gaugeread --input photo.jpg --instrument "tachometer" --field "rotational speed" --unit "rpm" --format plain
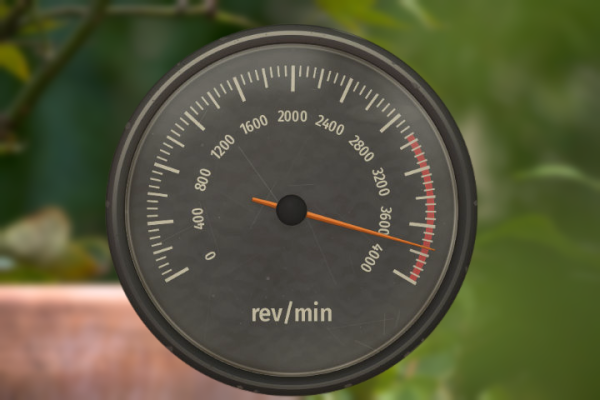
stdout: 3750 rpm
